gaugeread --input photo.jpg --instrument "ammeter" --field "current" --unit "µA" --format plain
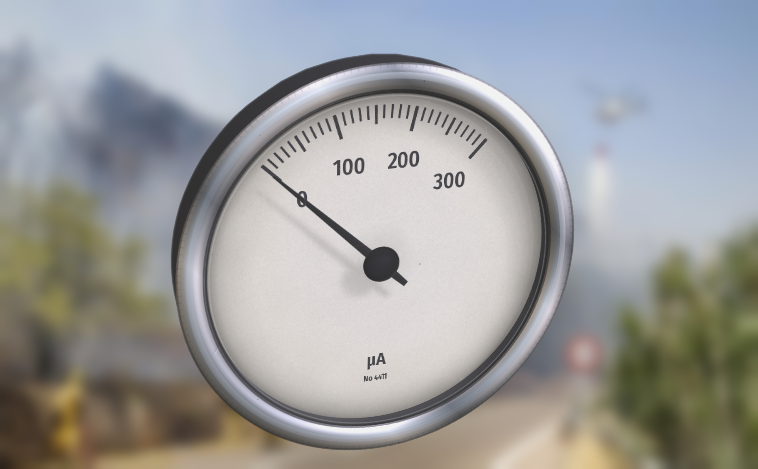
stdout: 0 µA
